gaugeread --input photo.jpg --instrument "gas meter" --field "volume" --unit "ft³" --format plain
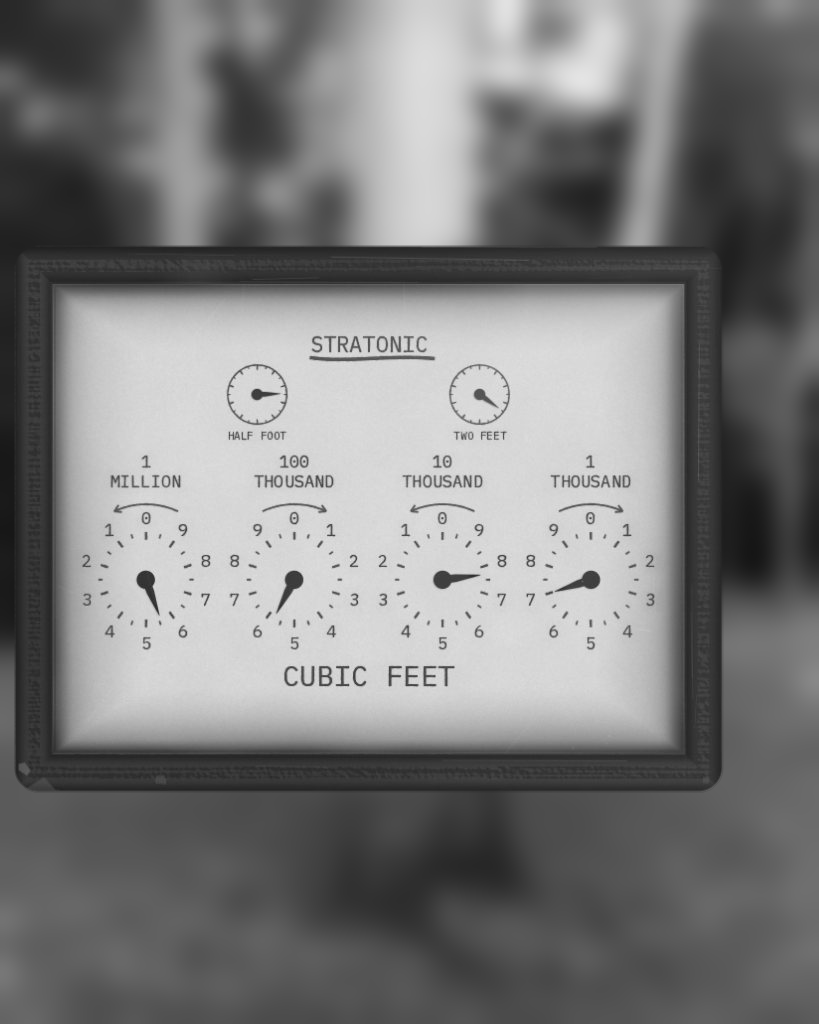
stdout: 557700 ft³
